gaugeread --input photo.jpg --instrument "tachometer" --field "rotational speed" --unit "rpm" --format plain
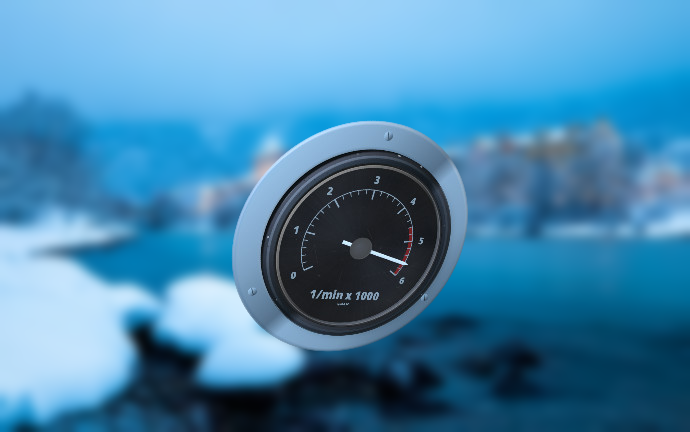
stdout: 5600 rpm
